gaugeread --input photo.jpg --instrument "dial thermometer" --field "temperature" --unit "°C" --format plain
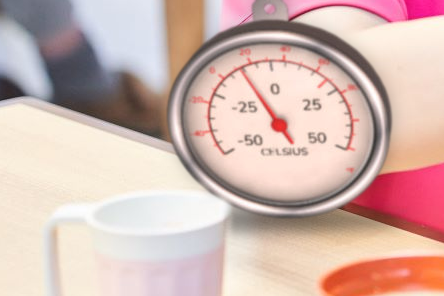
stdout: -10 °C
